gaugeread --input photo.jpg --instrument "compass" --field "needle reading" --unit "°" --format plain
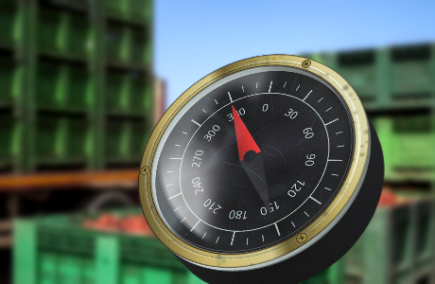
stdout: 330 °
